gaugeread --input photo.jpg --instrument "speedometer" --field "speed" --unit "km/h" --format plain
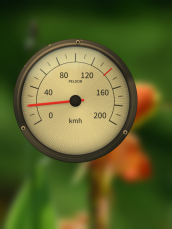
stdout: 20 km/h
